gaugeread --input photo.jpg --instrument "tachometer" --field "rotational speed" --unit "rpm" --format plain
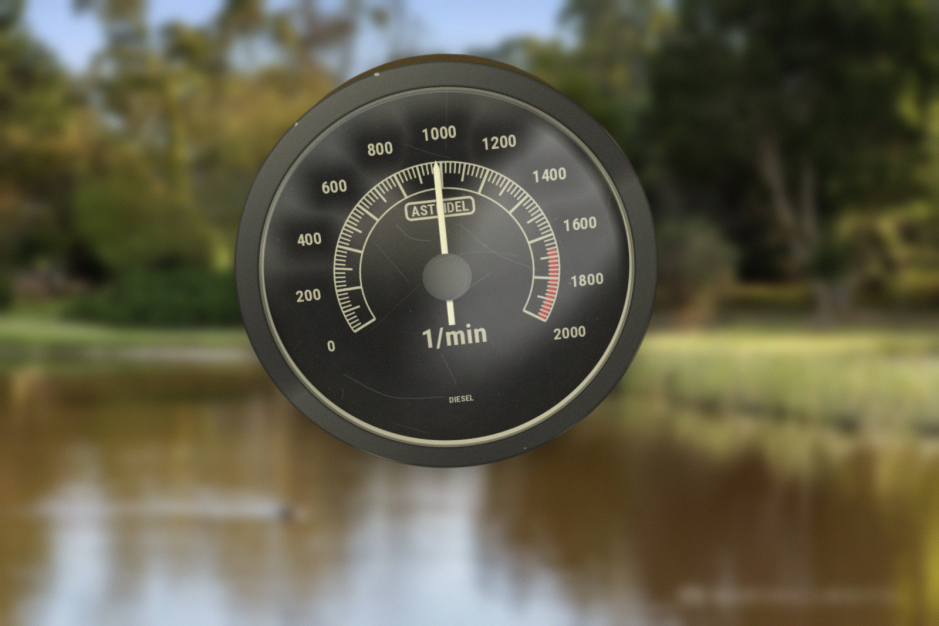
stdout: 980 rpm
